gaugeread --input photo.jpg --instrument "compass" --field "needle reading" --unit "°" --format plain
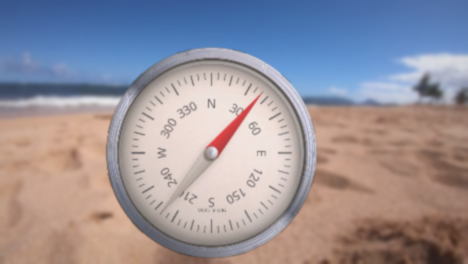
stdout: 40 °
